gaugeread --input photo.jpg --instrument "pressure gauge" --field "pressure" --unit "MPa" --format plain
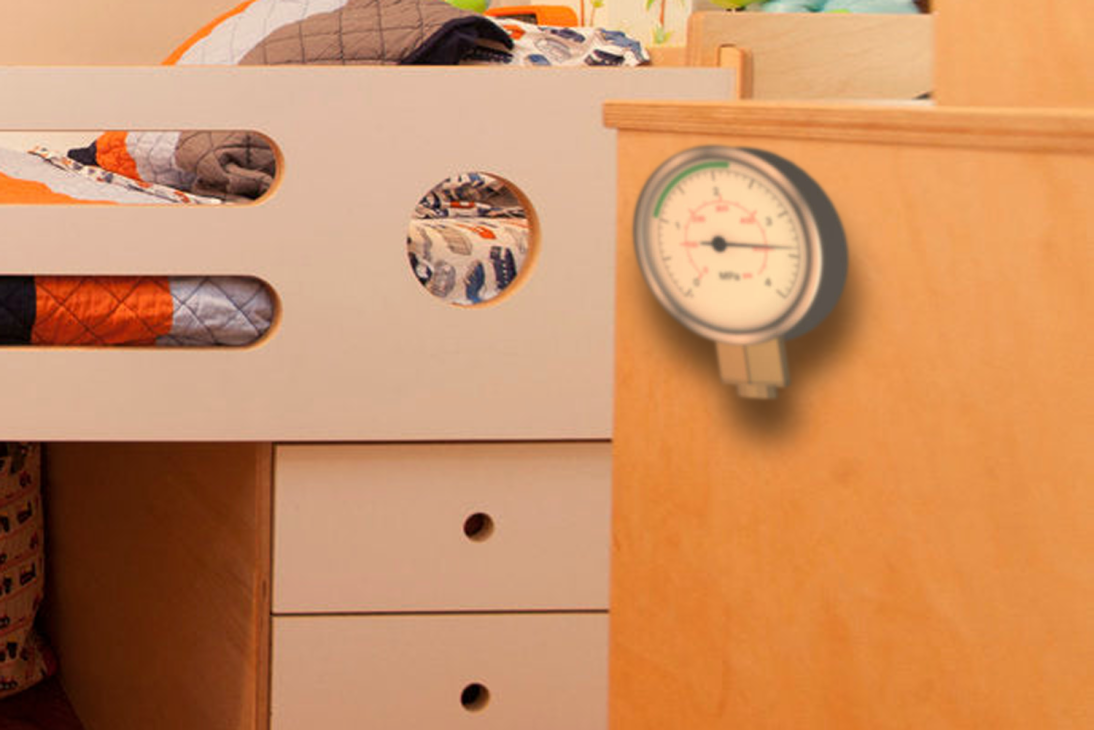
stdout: 3.4 MPa
